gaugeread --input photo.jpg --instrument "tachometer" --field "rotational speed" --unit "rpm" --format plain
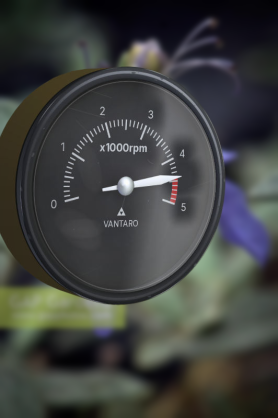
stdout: 4400 rpm
